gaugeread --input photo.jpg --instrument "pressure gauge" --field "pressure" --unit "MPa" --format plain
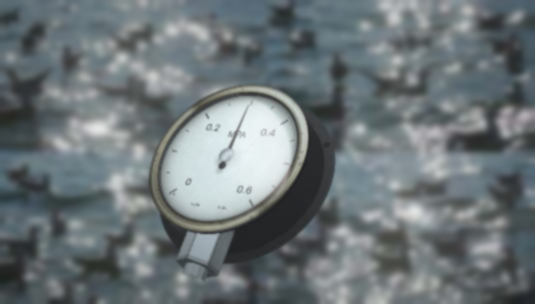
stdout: 0.3 MPa
